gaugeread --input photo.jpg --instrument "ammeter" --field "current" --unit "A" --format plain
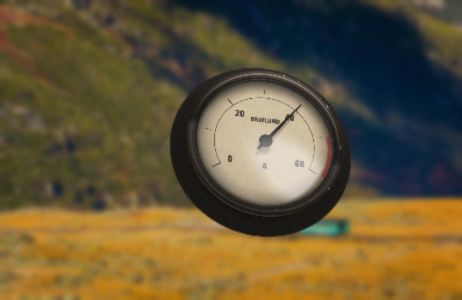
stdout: 40 A
